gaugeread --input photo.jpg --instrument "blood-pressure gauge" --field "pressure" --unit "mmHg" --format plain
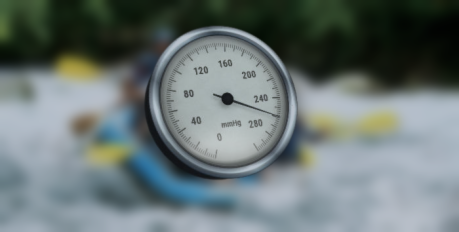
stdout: 260 mmHg
